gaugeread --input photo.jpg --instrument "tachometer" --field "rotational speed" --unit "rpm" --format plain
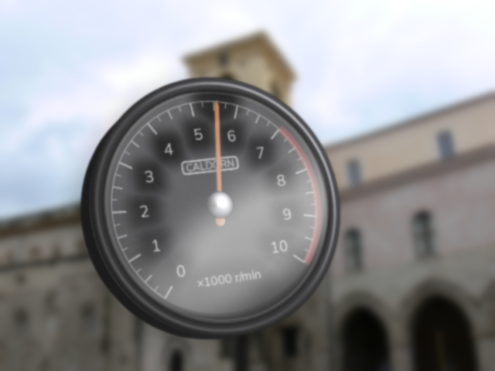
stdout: 5500 rpm
